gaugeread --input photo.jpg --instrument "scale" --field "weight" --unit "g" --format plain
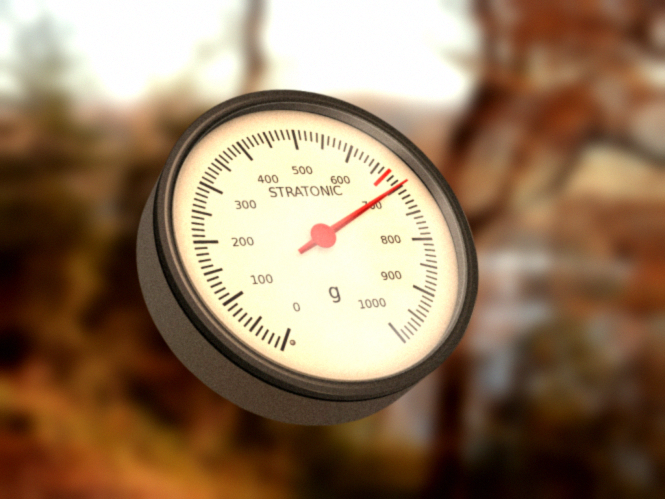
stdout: 700 g
